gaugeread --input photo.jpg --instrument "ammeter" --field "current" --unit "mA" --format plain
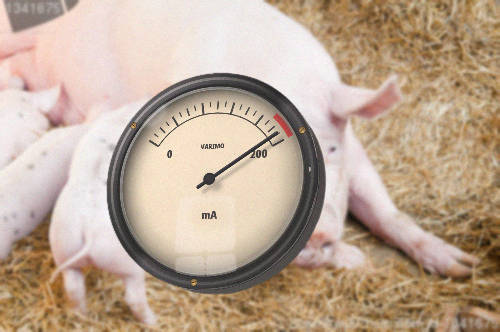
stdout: 190 mA
